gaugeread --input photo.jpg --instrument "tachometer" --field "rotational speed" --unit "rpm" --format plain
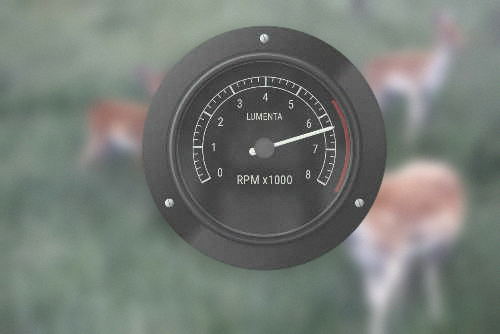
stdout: 6400 rpm
